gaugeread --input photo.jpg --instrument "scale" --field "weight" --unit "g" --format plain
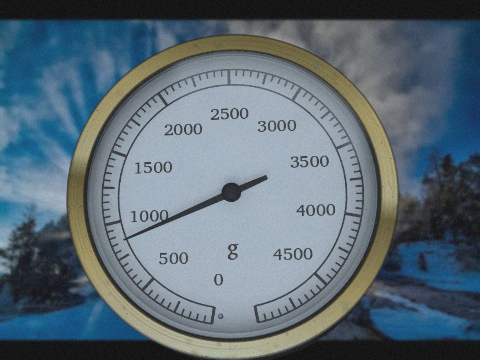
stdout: 850 g
